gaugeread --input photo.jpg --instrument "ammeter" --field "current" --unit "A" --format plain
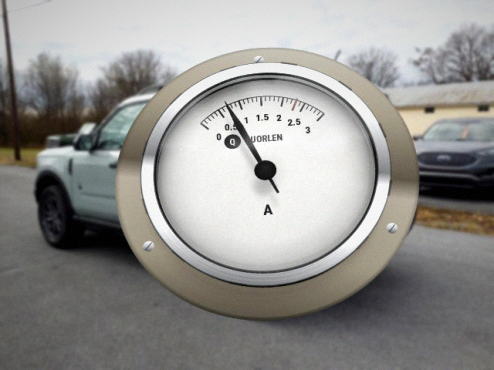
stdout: 0.7 A
